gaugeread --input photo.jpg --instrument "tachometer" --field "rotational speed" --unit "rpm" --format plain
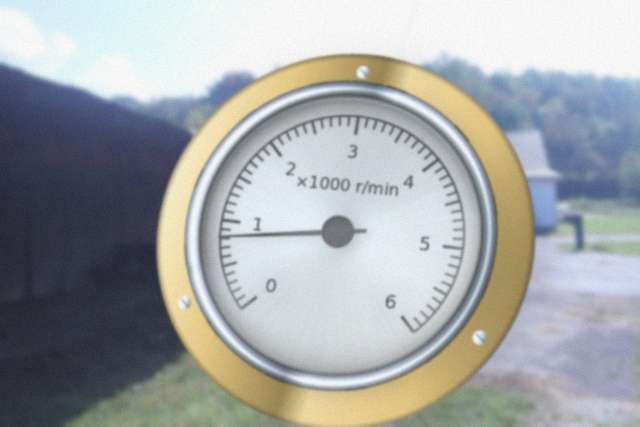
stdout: 800 rpm
